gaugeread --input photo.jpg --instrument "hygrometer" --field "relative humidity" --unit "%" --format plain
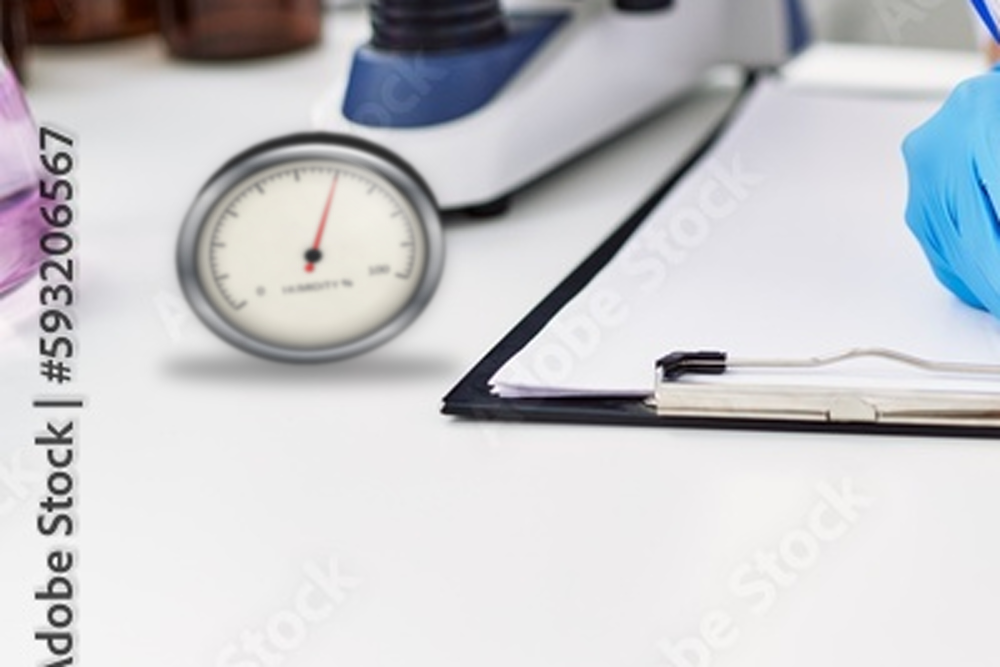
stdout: 60 %
